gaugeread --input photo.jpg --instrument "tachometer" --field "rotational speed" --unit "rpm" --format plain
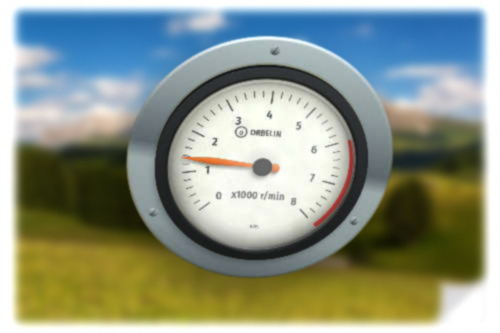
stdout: 1400 rpm
